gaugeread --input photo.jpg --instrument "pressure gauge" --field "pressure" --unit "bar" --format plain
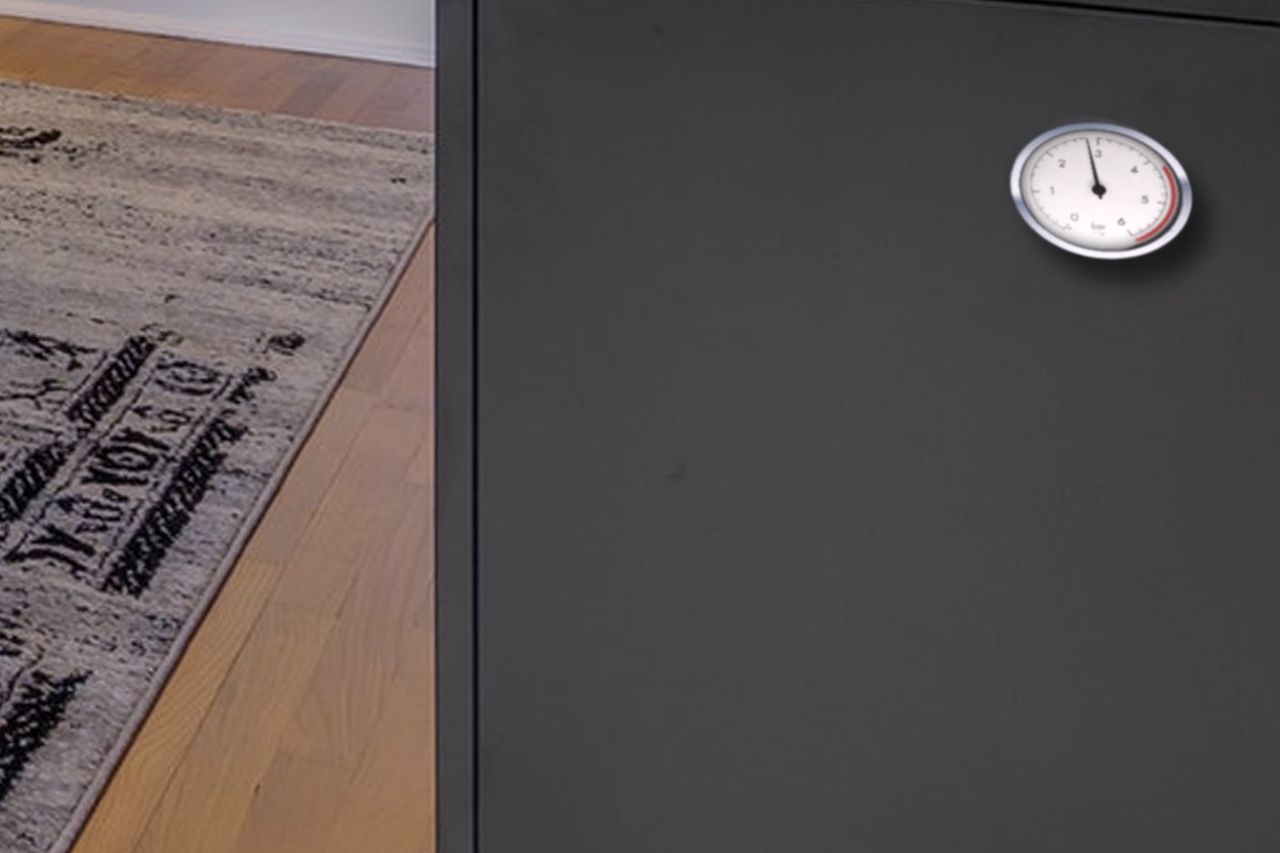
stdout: 2.8 bar
